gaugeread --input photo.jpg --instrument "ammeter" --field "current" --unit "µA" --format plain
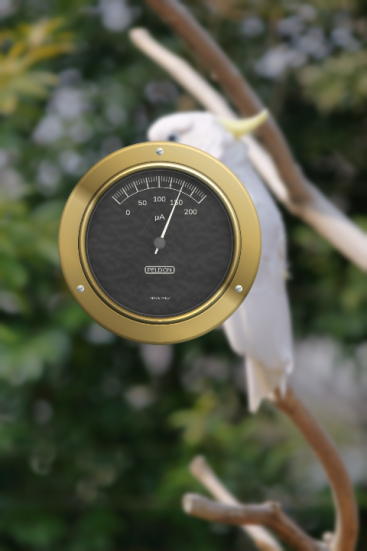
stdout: 150 µA
